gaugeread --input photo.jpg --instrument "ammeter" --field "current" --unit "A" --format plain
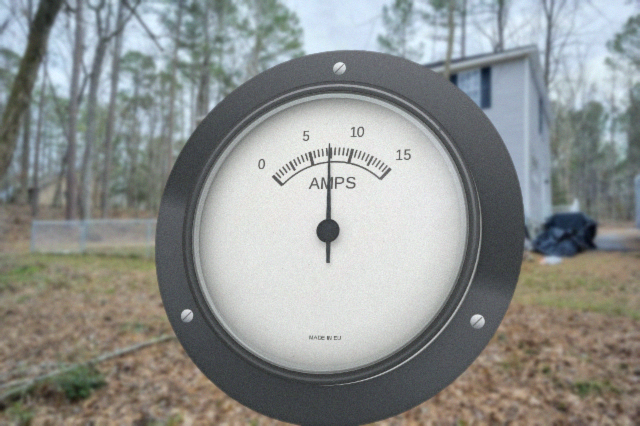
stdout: 7.5 A
